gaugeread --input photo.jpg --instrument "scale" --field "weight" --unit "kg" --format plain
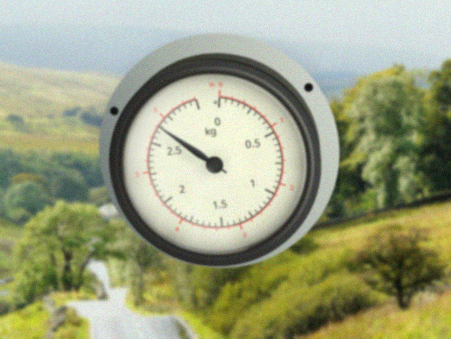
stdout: 2.65 kg
